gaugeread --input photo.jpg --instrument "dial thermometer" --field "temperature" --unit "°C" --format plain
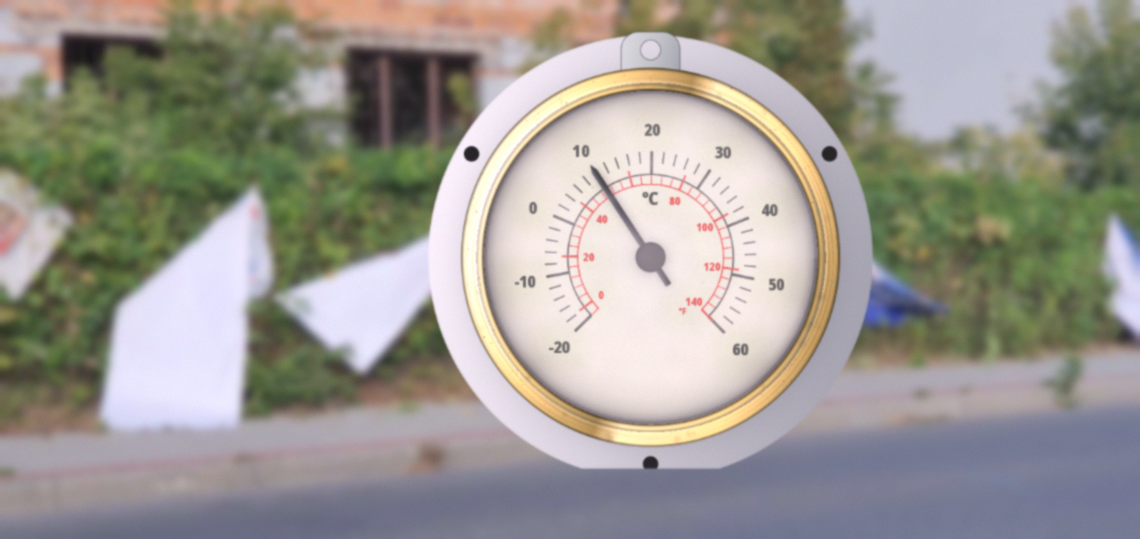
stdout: 10 °C
